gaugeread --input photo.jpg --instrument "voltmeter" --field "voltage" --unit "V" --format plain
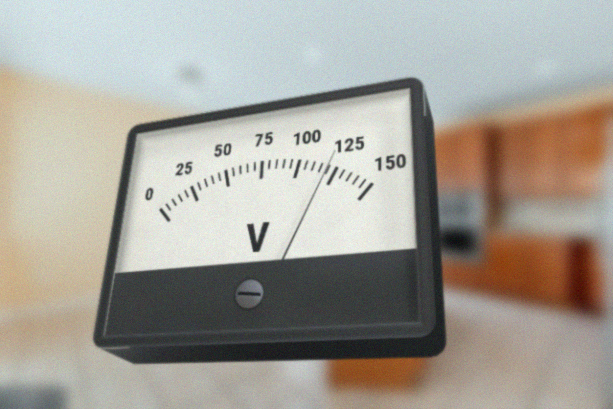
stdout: 120 V
